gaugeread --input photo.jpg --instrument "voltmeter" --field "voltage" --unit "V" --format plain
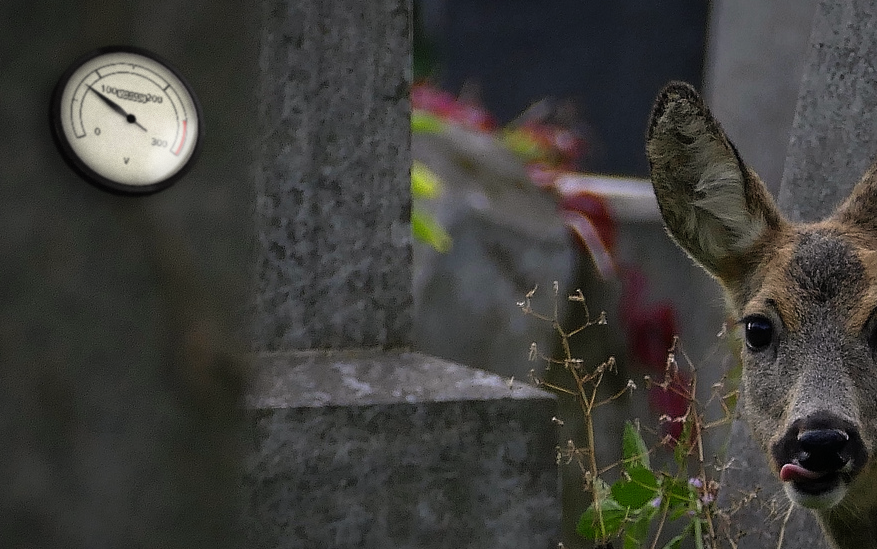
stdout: 75 V
